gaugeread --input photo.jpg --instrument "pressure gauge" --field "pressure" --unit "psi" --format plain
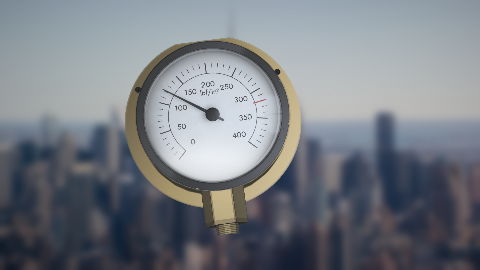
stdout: 120 psi
